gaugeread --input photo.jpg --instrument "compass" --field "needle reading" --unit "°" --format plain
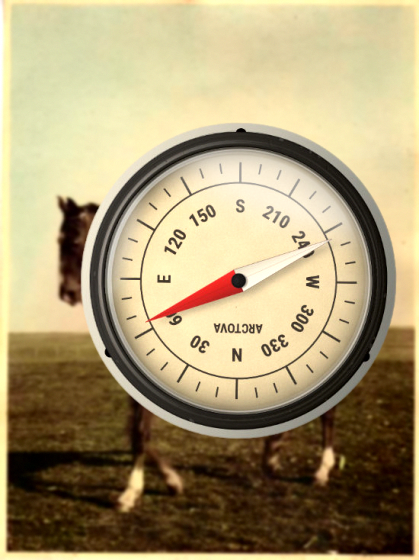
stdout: 65 °
